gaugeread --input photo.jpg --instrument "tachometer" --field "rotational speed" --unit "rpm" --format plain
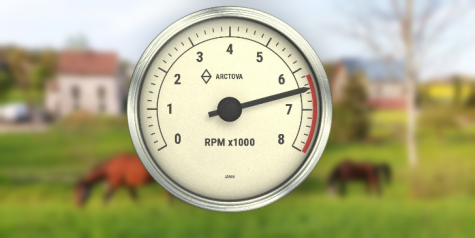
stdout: 6500 rpm
